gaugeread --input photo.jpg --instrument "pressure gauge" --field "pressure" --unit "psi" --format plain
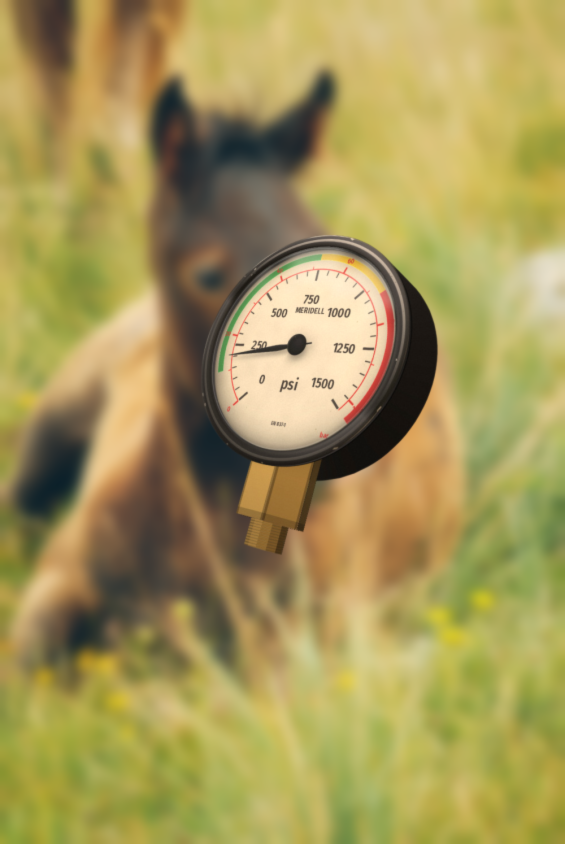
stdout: 200 psi
